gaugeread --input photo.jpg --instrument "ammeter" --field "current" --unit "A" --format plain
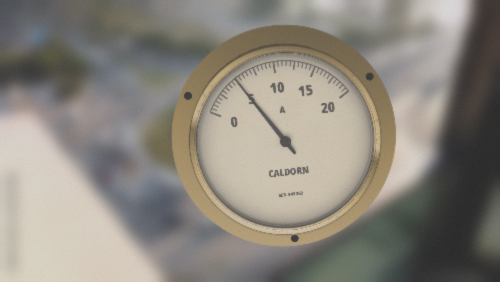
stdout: 5 A
